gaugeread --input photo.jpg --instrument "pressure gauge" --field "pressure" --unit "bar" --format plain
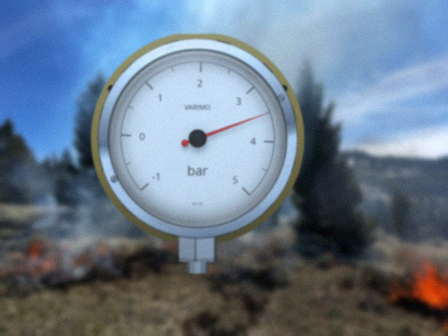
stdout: 3.5 bar
